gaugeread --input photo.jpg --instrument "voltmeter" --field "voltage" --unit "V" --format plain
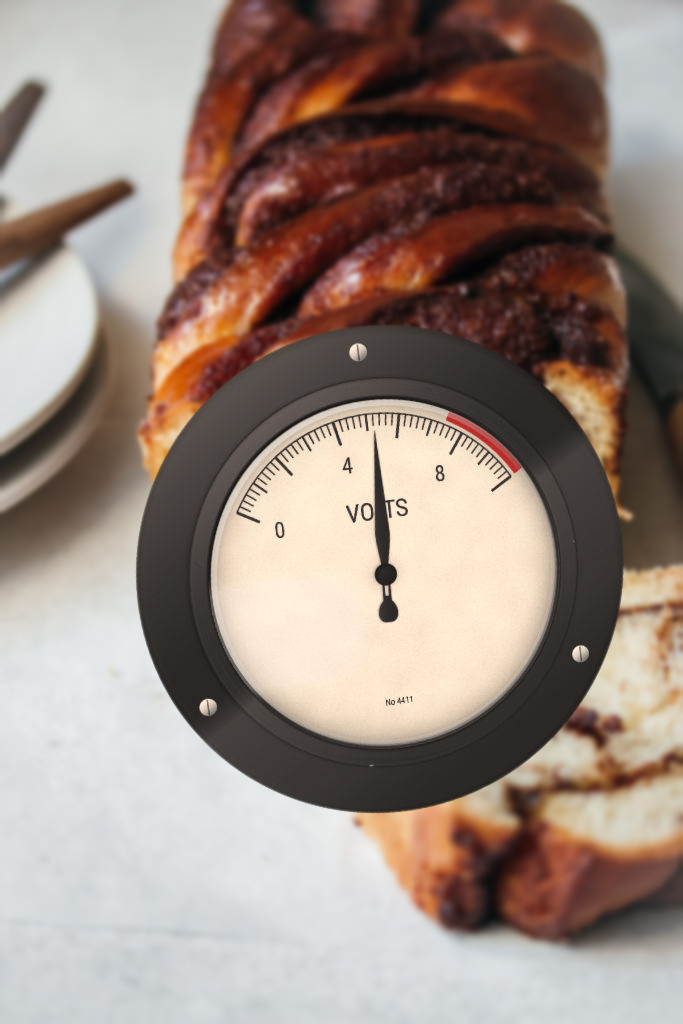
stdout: 5.2 V
